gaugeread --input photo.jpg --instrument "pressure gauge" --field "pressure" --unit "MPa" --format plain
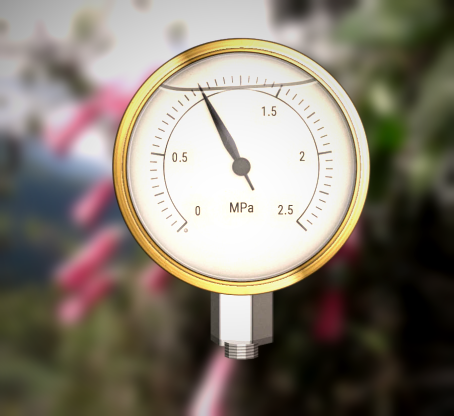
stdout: 1 MPa
